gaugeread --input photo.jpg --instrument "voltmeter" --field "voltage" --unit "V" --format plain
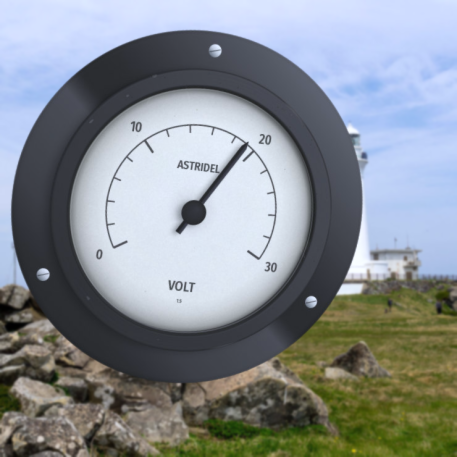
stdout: 19 V
